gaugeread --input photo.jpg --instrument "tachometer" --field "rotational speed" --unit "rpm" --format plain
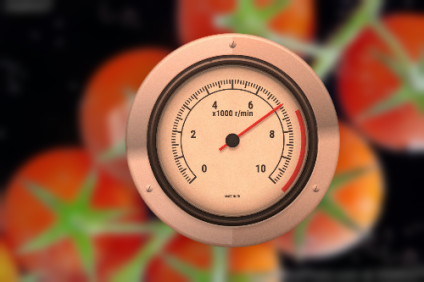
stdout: 7000 rpm
